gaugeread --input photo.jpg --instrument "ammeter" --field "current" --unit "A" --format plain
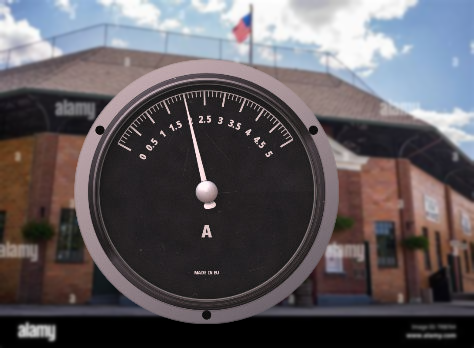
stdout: 2 A
